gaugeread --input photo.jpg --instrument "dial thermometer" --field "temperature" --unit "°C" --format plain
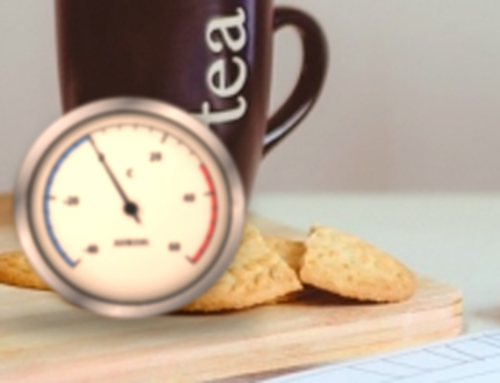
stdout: 0 °C
